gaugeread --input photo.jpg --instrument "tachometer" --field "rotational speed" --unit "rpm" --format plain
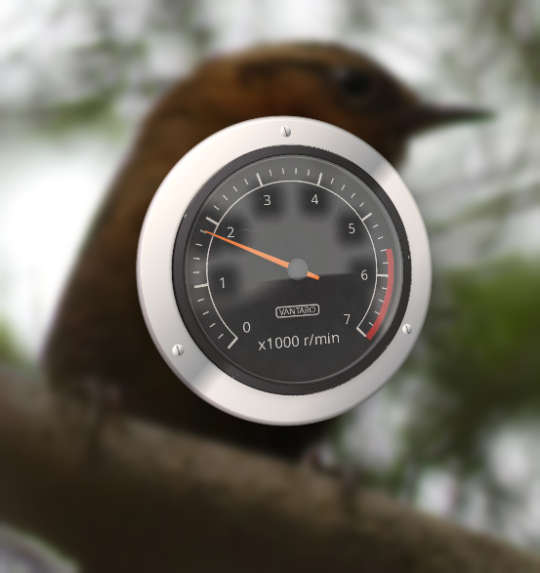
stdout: 1800 rpm
